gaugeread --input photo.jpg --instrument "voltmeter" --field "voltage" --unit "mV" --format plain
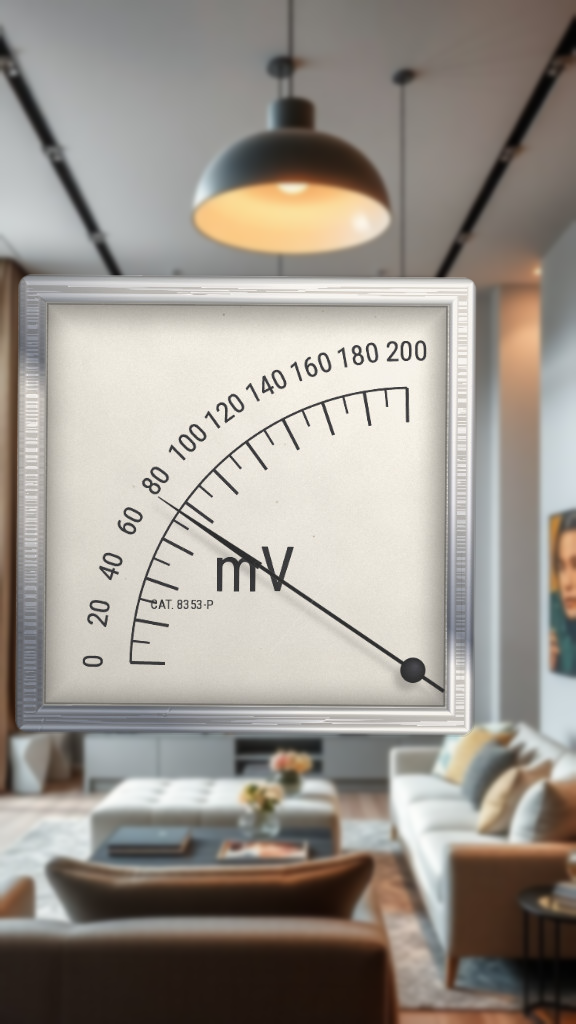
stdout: 75 mV
